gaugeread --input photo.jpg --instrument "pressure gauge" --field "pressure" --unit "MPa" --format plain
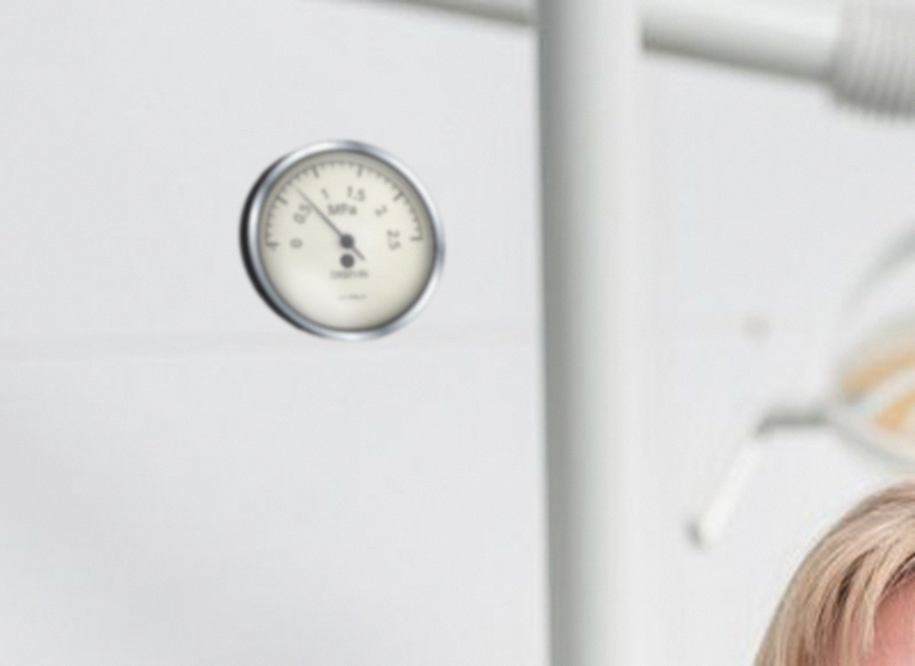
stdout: 0.7 MPa
